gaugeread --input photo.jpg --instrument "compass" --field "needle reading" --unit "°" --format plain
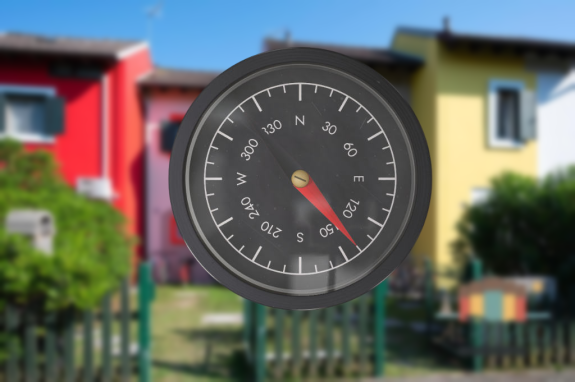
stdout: 140 °
